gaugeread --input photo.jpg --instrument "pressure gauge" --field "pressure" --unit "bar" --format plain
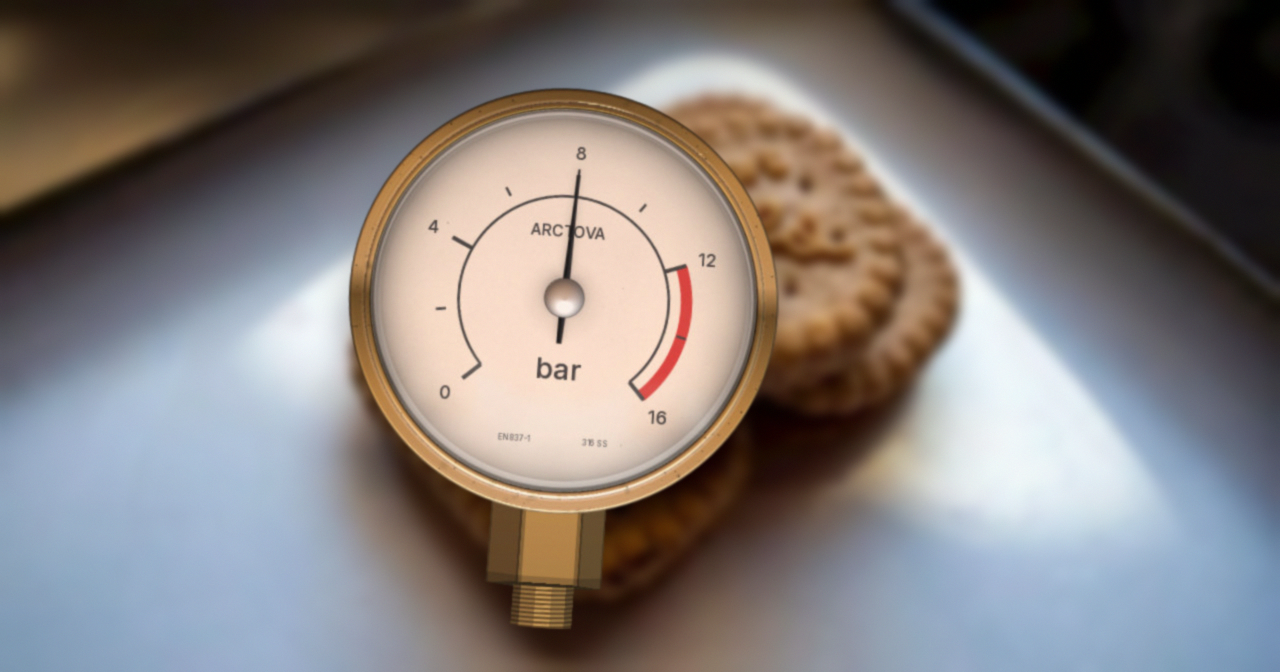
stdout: 8 bar
